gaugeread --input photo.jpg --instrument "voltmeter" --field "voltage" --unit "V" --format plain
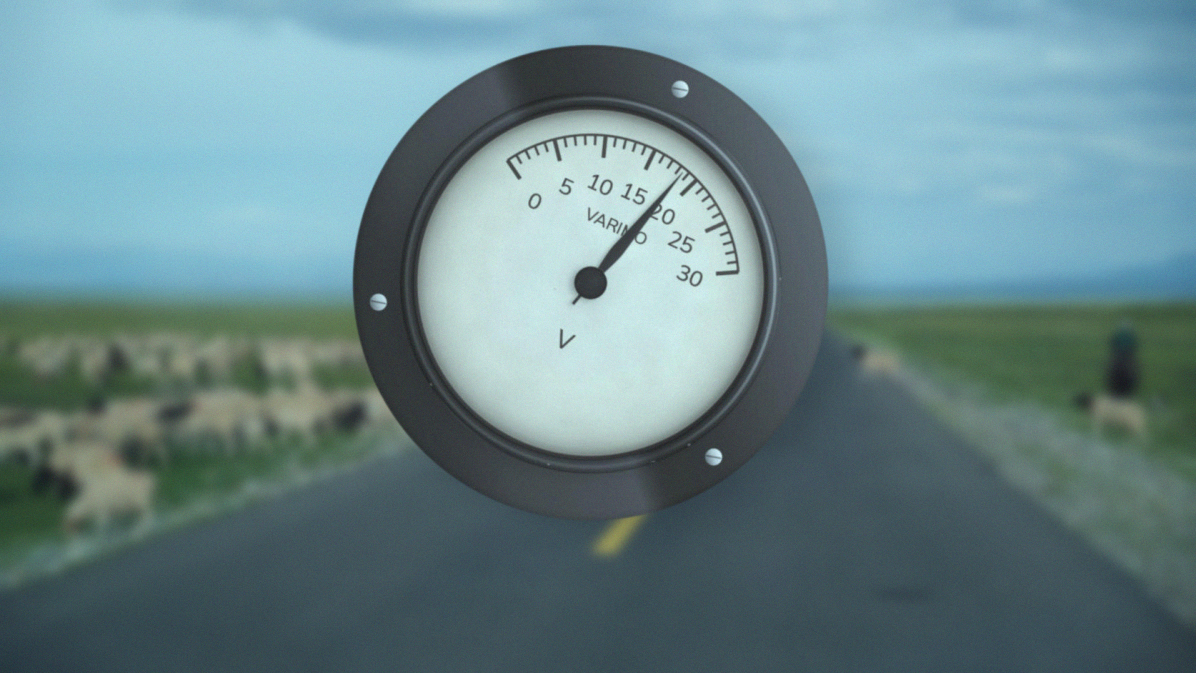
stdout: 18.5 V
